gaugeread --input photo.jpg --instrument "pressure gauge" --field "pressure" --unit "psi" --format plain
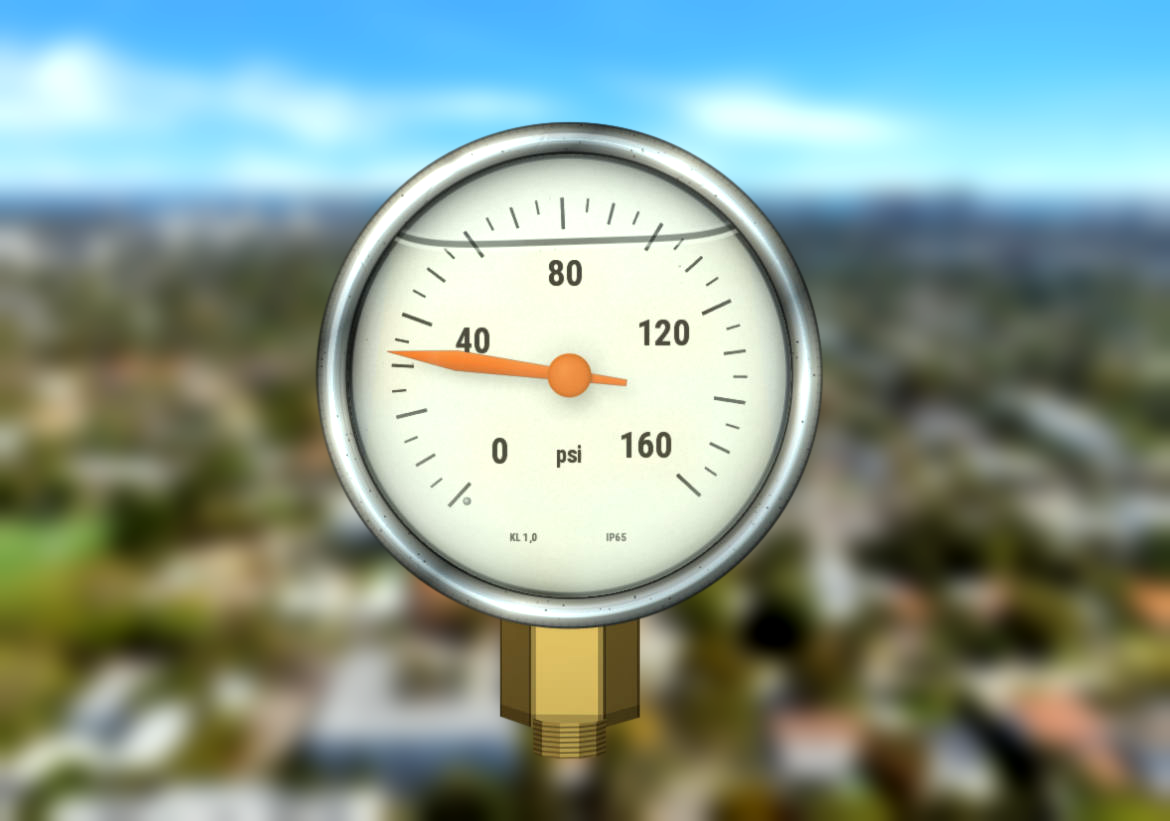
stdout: 32.5 psi
